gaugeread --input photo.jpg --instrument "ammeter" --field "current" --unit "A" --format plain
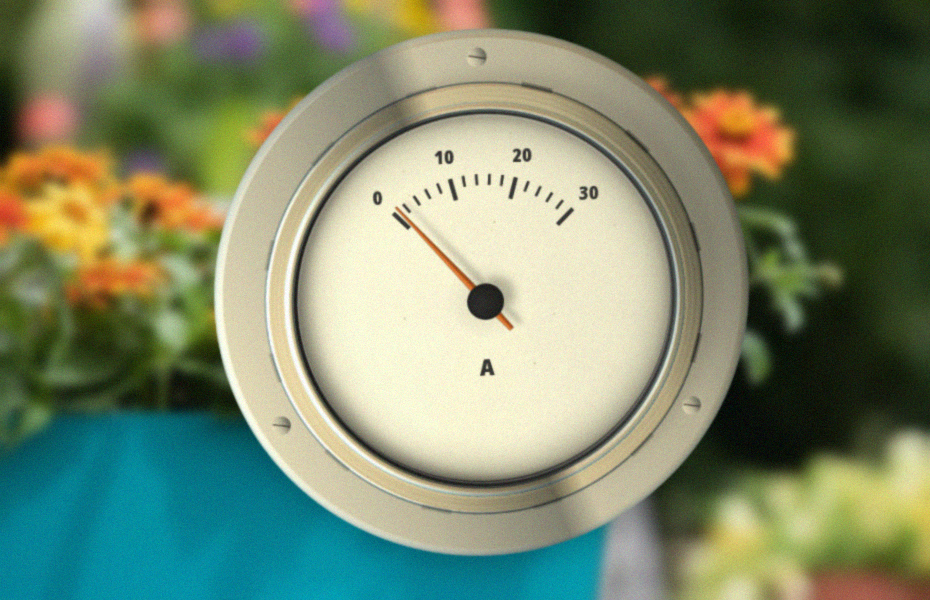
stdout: 1 A
